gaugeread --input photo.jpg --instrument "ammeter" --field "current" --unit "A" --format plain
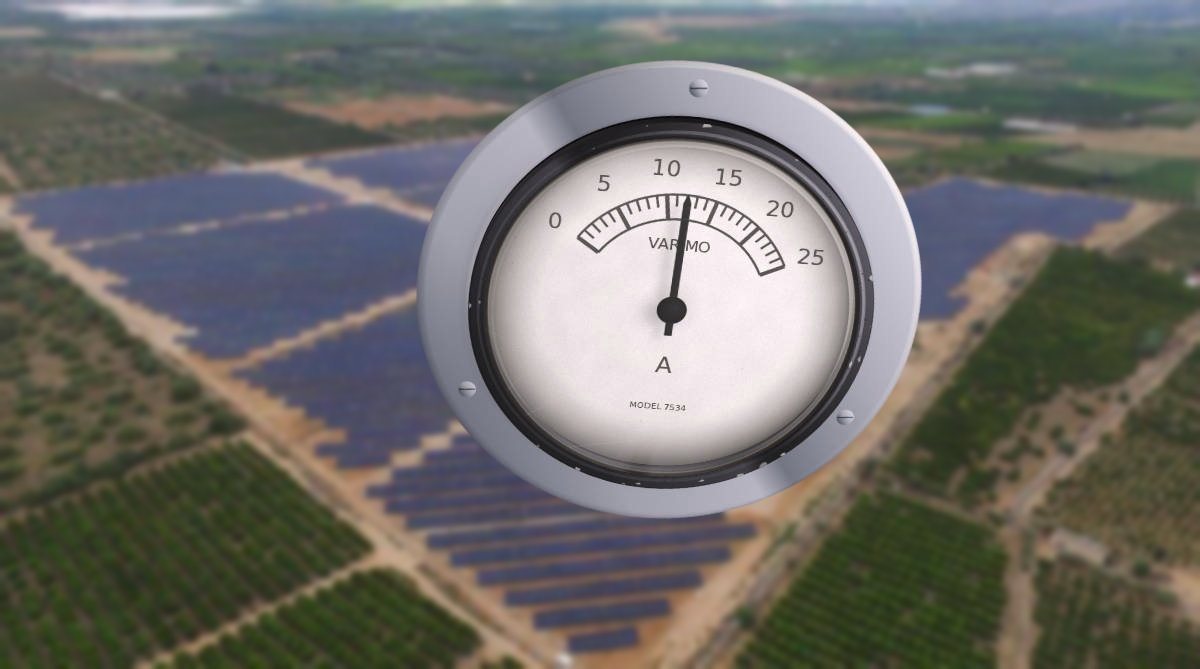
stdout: 12 A
